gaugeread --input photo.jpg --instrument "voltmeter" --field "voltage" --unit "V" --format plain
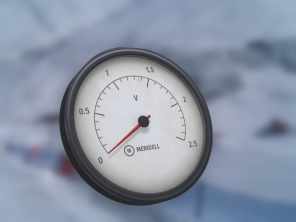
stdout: 0 V
